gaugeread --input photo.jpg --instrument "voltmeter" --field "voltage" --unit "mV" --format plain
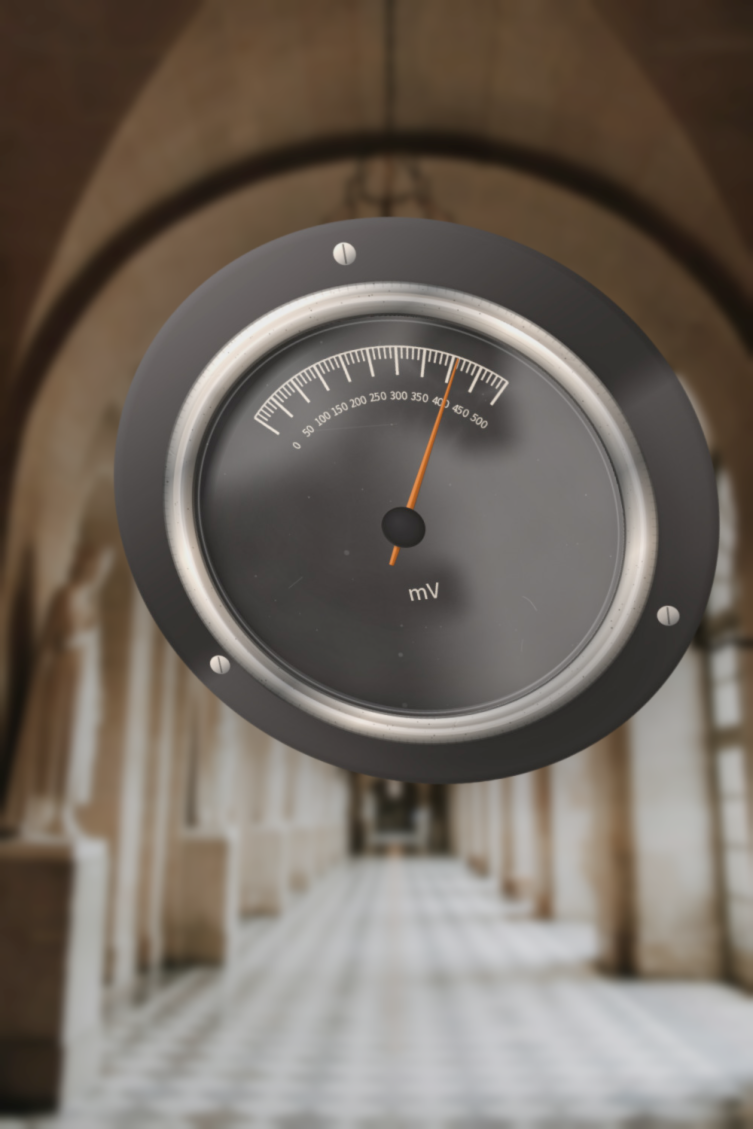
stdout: 410 mV
